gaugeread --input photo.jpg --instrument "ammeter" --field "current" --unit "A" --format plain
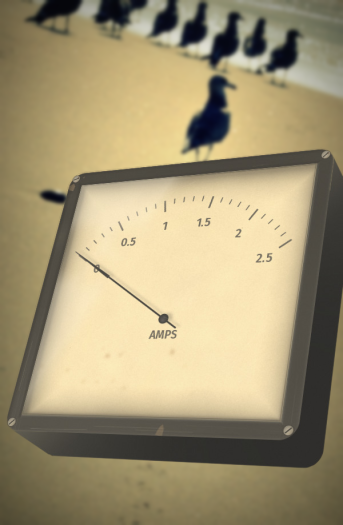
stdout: 0 A
